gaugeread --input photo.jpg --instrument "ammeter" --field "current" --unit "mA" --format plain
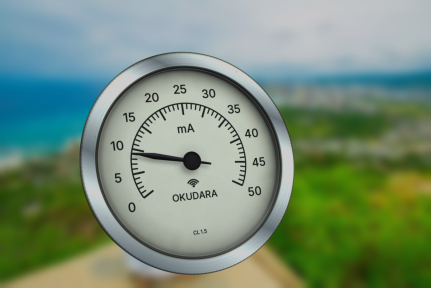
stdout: 9 mA
